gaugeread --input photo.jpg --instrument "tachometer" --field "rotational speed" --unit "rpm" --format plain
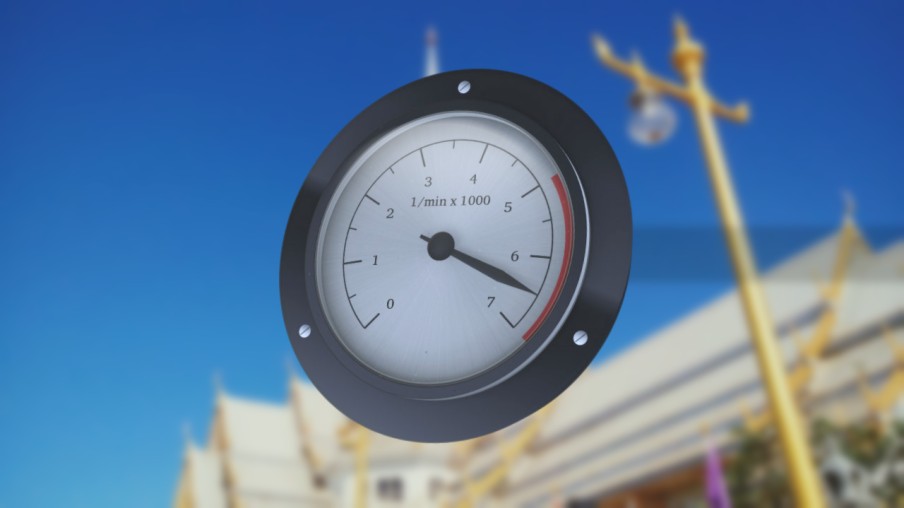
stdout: 6500 rpm
